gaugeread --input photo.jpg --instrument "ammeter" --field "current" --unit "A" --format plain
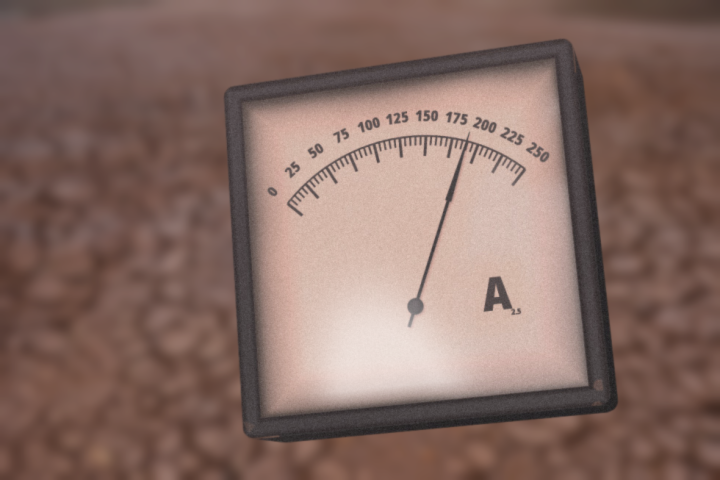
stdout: 190 A
